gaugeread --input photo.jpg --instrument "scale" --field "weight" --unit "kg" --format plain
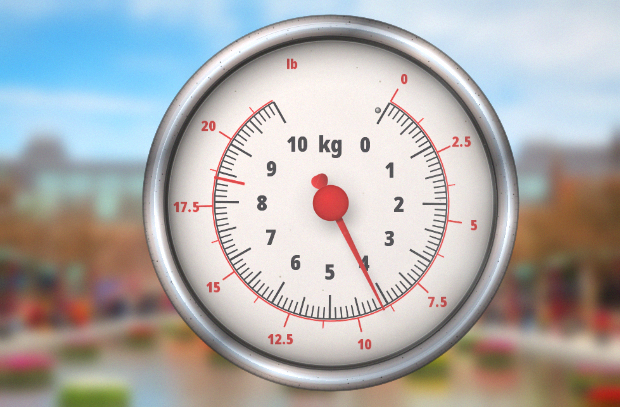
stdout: 4.1 kg
